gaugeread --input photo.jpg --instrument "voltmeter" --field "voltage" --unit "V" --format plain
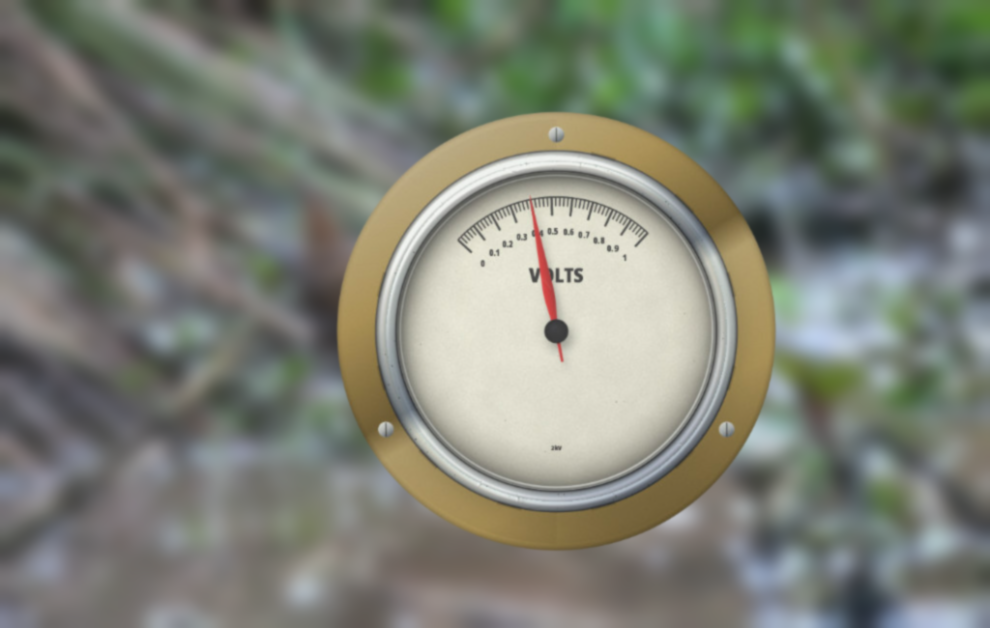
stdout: 0.4 V
